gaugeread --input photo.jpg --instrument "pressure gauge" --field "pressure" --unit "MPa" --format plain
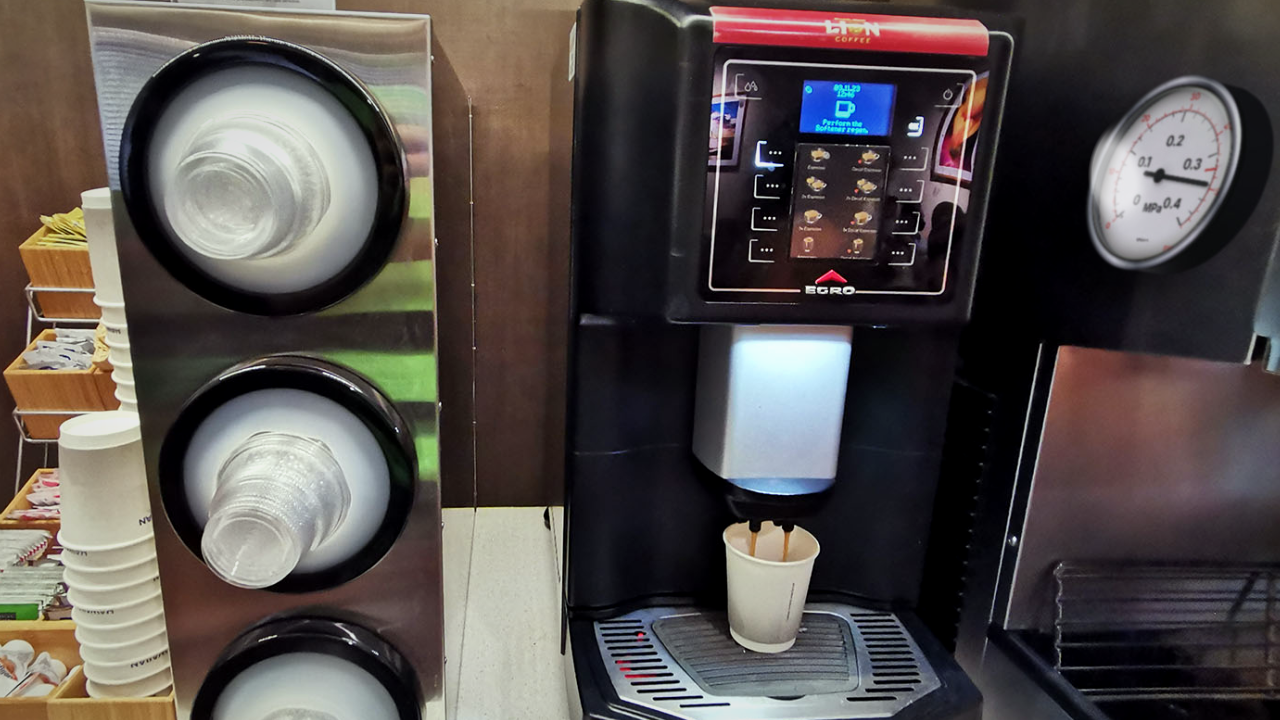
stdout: 0.34 MPa
